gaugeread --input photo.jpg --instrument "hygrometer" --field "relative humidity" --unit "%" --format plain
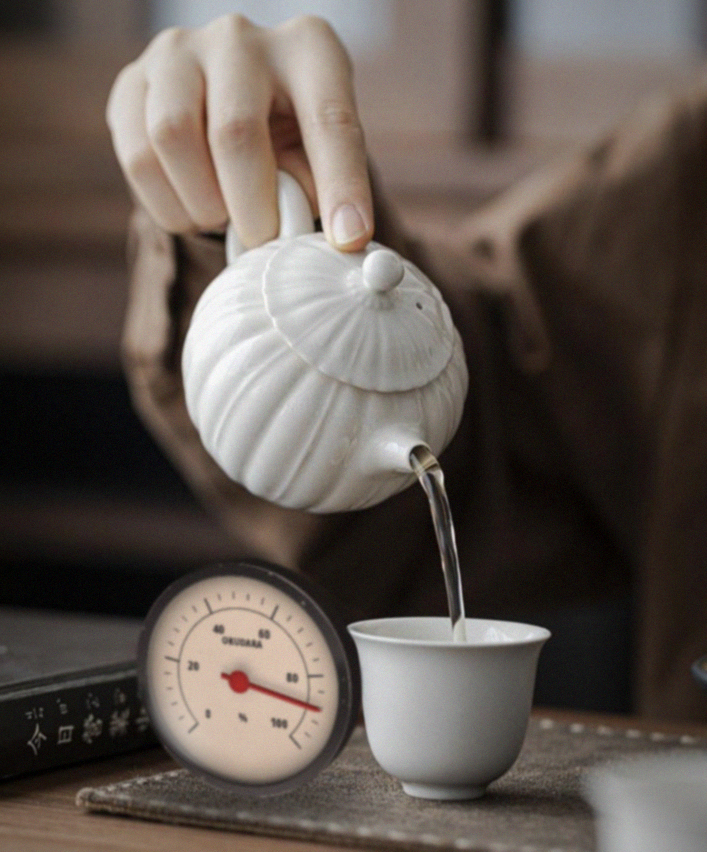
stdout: 88 %
